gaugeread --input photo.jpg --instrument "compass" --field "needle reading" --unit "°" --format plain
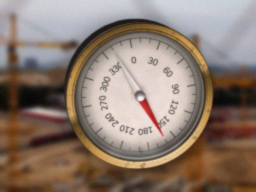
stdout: 160 °
